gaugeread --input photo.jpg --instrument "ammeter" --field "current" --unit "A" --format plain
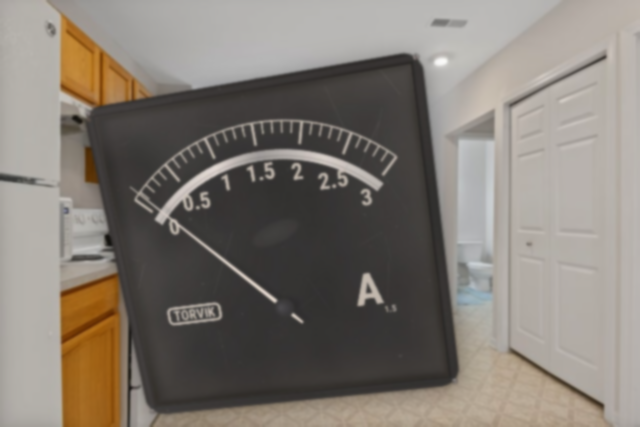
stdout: 0.1 A
